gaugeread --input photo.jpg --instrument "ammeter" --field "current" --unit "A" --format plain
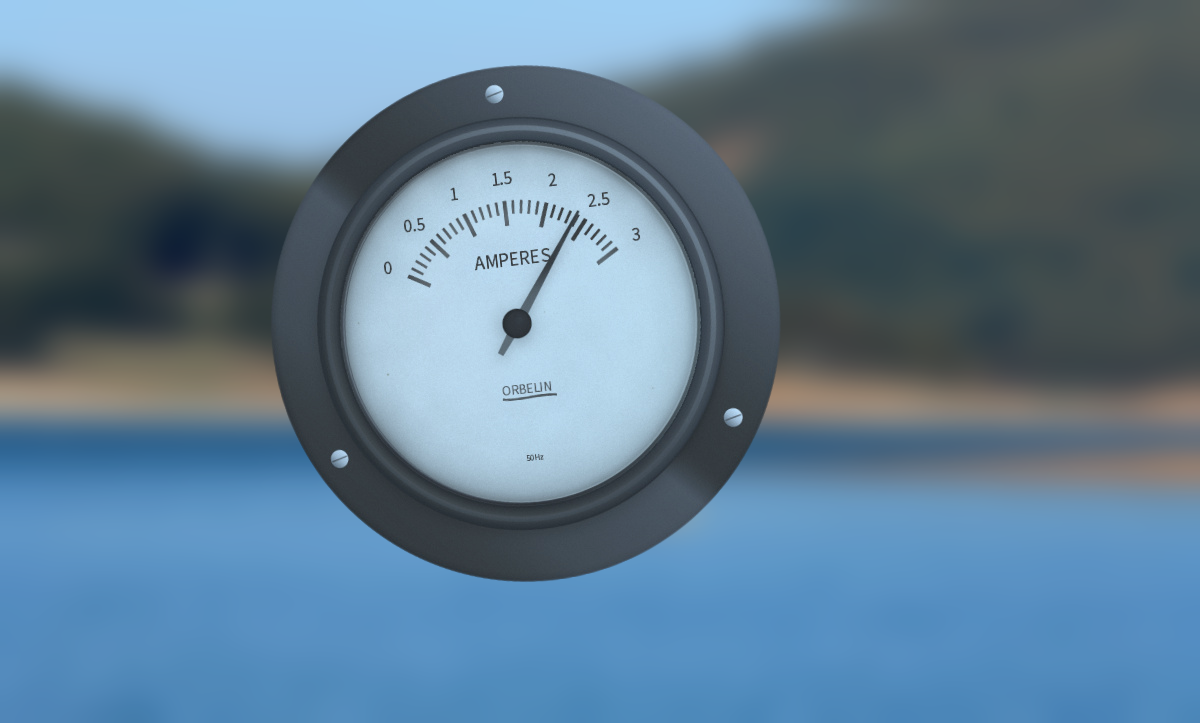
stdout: 2.4 A
